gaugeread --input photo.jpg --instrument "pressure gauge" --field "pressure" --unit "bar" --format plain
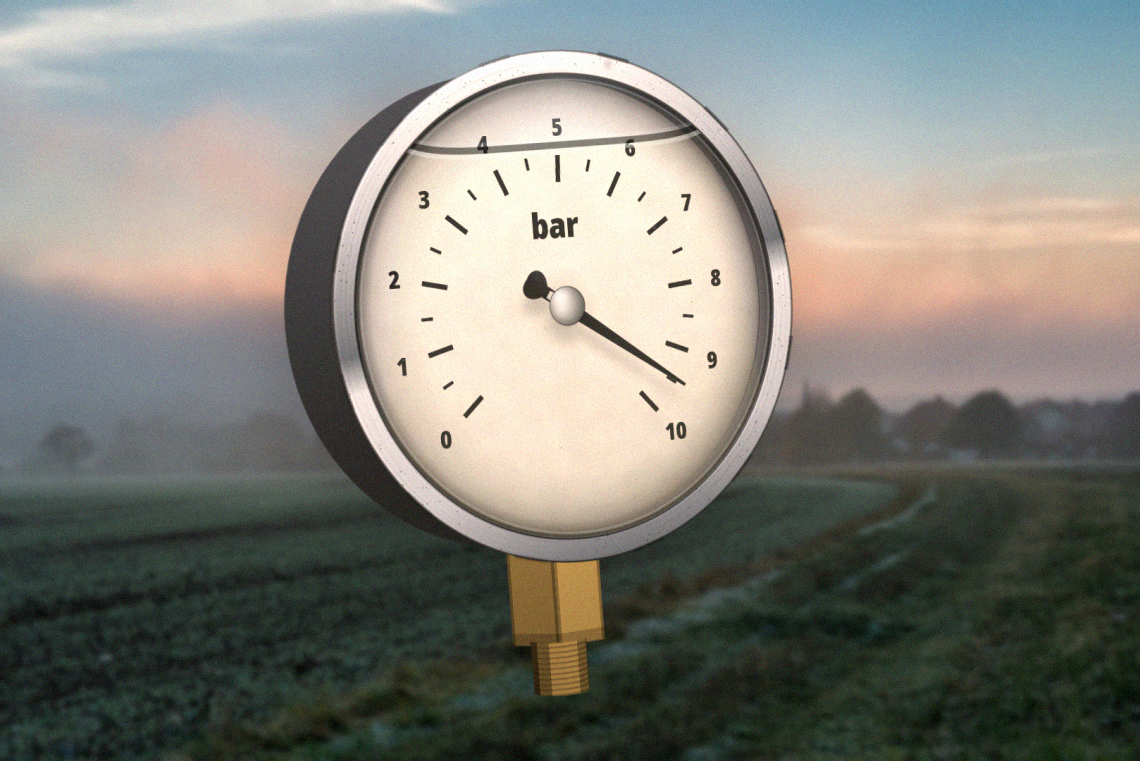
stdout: 9.5 bar
